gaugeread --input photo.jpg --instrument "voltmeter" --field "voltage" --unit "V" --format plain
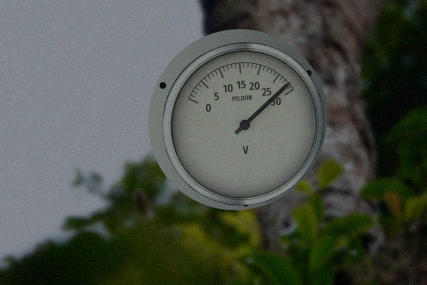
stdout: 28 V
